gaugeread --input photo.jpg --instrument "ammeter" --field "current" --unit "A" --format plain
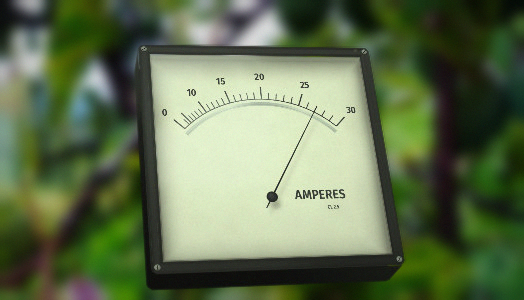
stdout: 27 A
